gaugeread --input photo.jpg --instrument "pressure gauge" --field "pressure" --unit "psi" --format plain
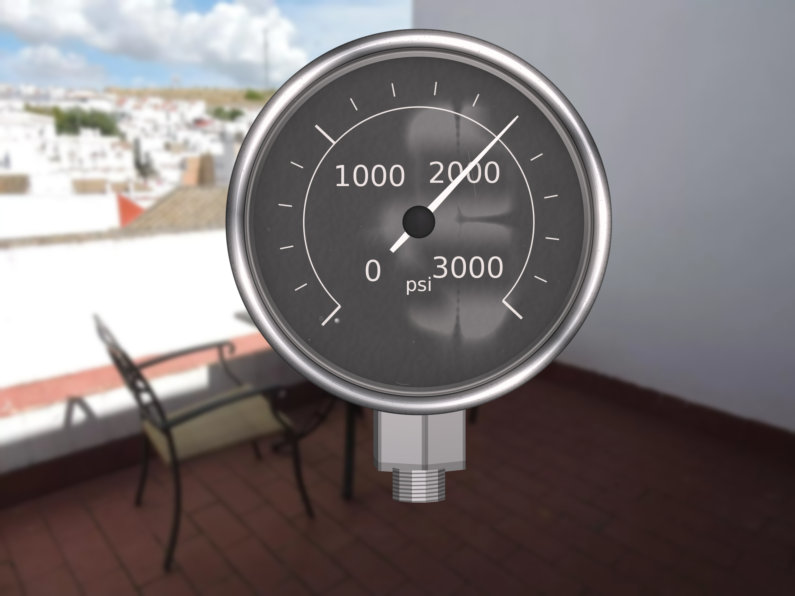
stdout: 2000 psi
